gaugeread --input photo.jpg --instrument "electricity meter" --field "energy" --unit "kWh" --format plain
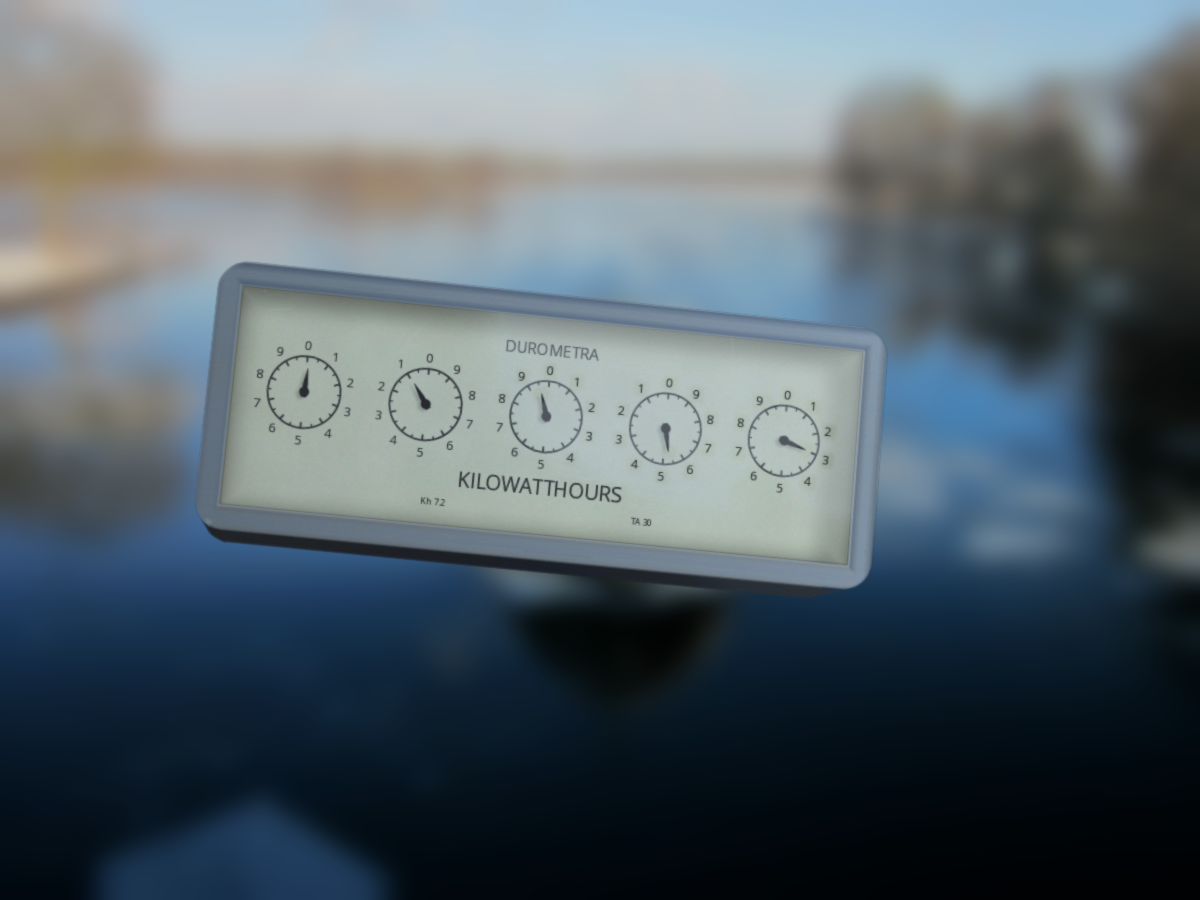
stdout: 953 kWh
